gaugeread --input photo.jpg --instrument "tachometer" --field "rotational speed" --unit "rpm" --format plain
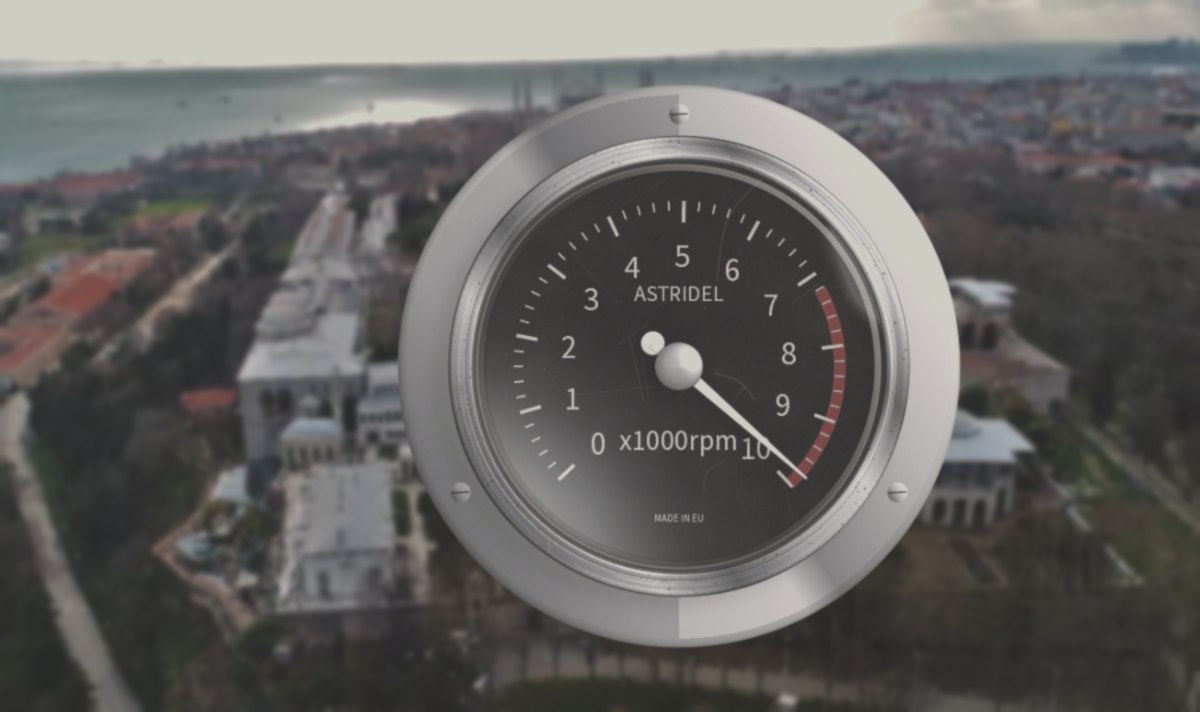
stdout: 9800 rpm
